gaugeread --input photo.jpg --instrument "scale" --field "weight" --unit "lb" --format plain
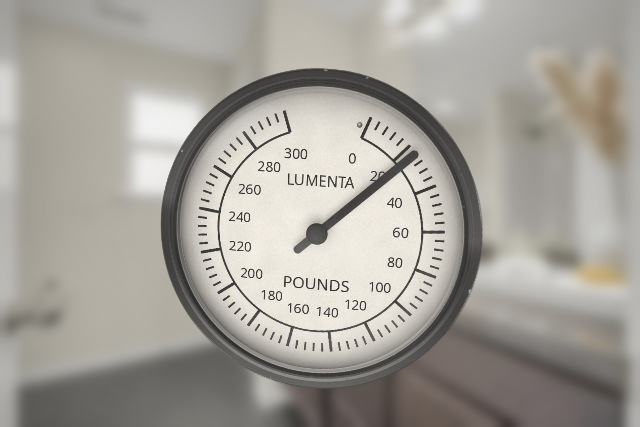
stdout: 24 lb
